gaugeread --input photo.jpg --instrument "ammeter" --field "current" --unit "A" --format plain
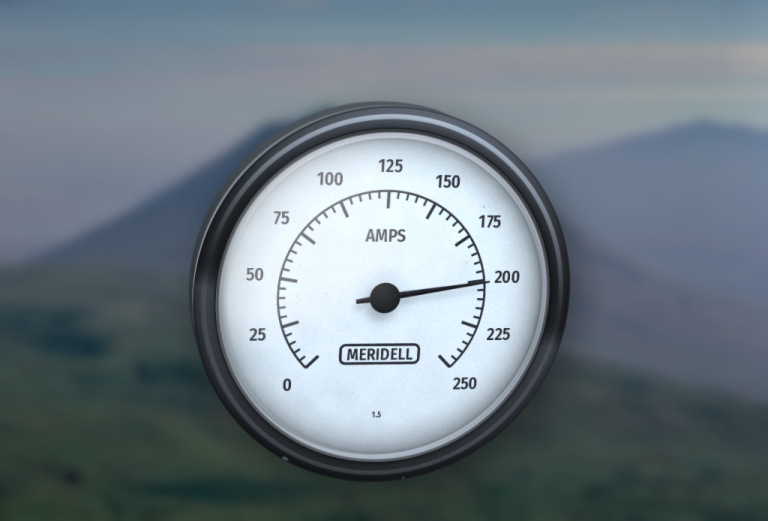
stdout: 200 A
